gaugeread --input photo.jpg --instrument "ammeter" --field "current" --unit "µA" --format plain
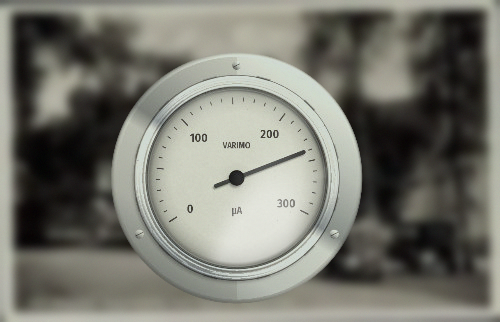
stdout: 240 µA
